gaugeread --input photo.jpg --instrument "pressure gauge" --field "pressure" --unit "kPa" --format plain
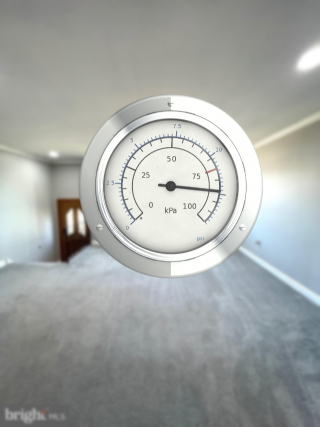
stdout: 85 kPa
